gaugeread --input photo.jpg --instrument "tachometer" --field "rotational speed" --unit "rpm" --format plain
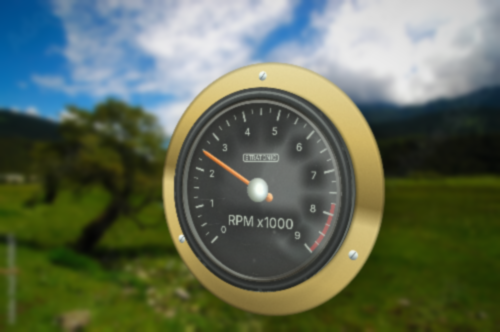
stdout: 2500 rpm
